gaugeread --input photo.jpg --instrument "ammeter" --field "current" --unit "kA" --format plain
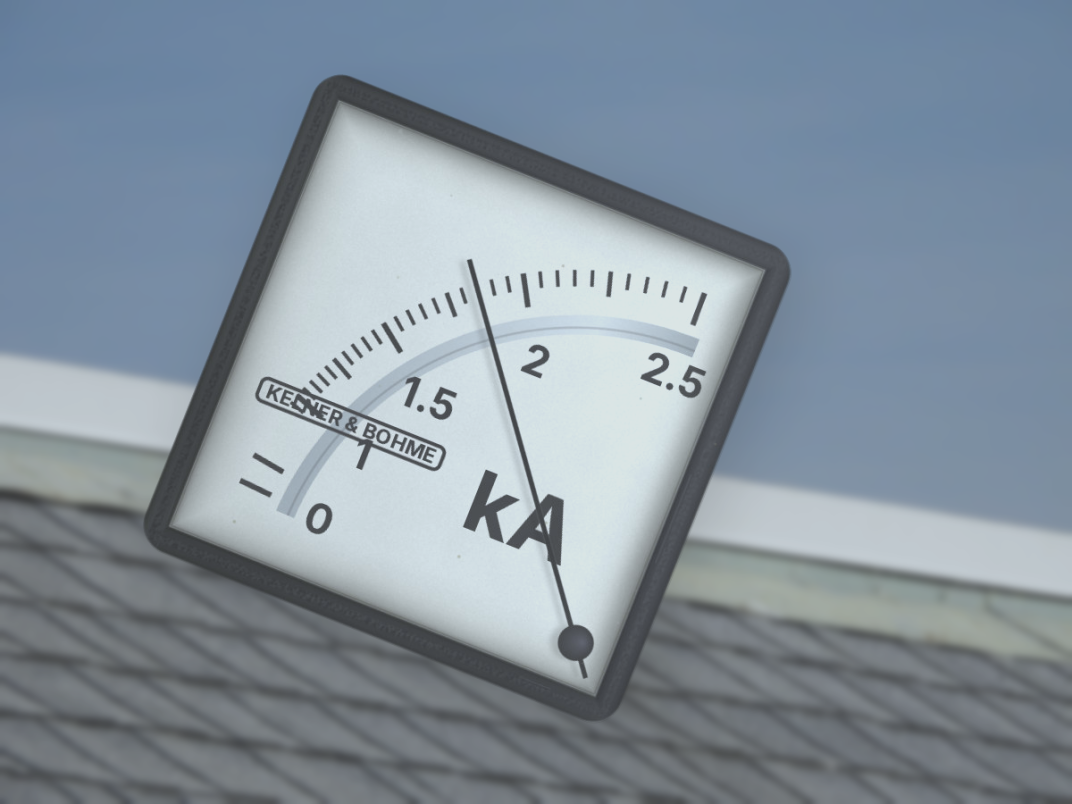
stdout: 1.85 kA
